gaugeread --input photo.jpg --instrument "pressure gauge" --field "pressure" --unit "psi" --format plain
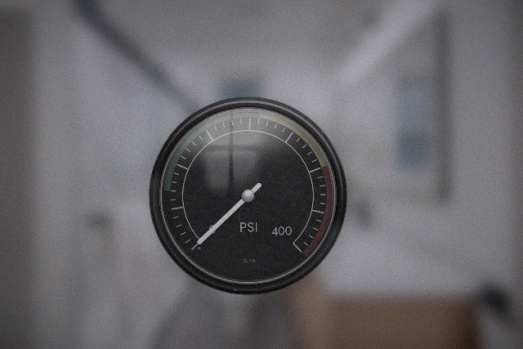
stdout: 0 psi
